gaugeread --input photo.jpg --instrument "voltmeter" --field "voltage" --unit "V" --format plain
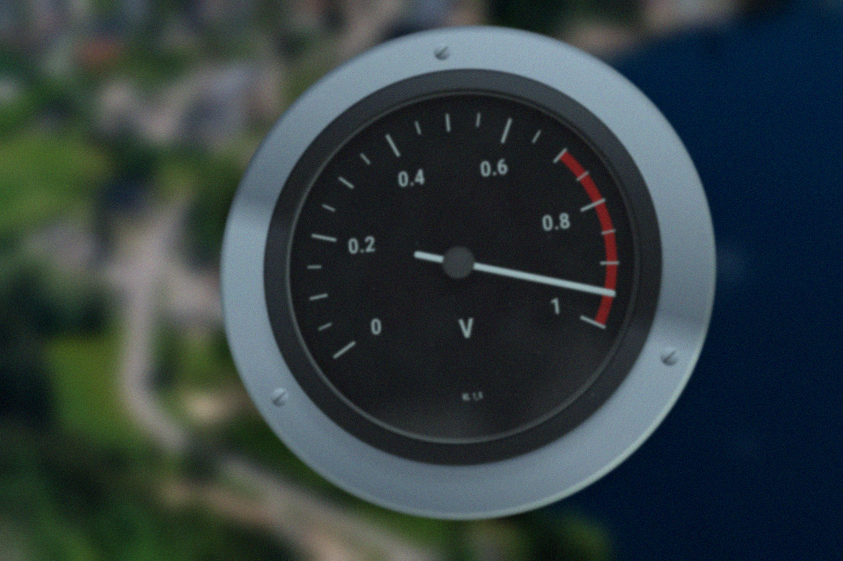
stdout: 0.95 V
